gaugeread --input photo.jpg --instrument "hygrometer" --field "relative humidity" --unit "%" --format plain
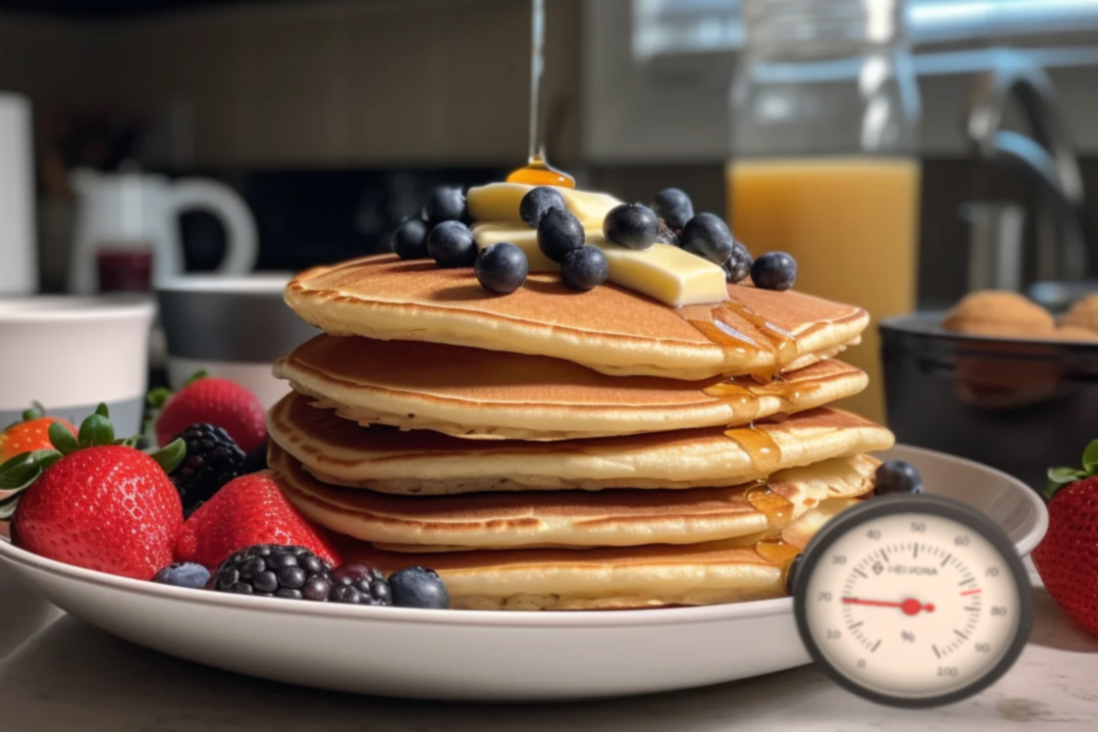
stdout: 20 %
